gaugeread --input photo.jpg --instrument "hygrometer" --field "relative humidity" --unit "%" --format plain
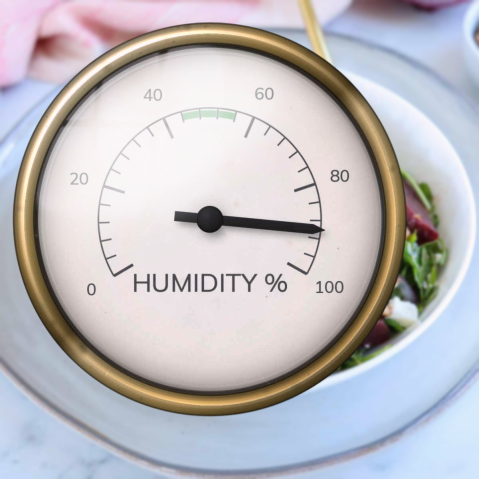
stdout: 90 %
